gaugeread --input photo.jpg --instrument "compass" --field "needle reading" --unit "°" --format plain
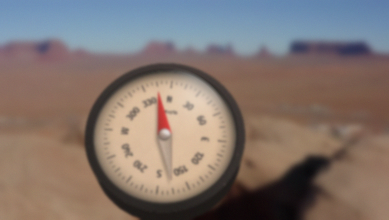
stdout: 345 °
